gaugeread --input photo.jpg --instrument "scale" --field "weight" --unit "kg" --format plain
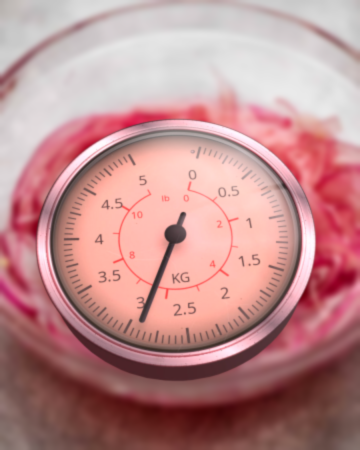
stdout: 2.9 kg
